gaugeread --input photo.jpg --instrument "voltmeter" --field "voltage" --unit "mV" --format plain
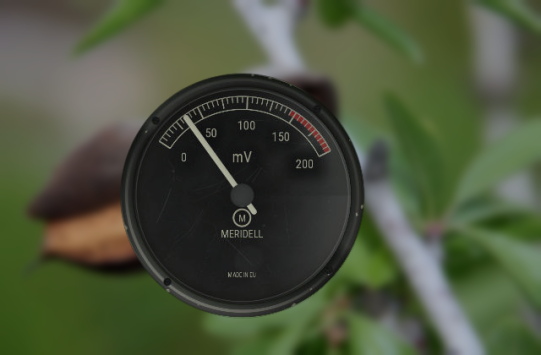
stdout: 35 mV
